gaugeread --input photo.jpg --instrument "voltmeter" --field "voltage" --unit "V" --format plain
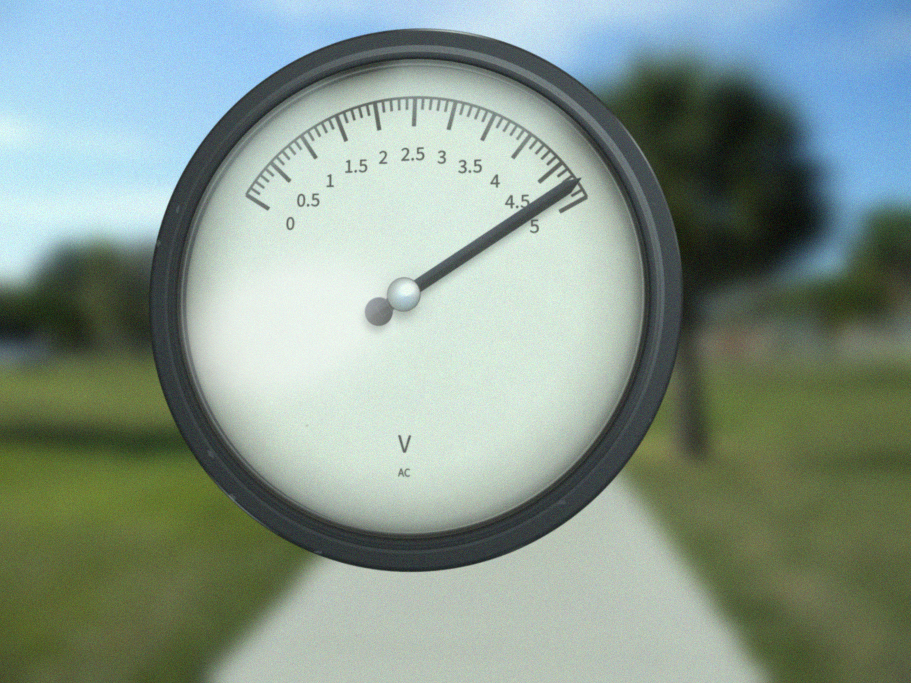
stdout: 4.8 V
